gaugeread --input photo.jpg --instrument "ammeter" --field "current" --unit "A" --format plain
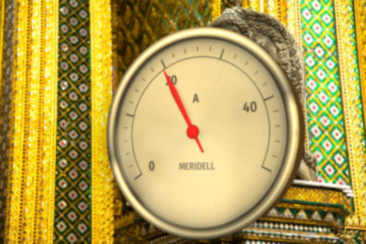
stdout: 20 A
